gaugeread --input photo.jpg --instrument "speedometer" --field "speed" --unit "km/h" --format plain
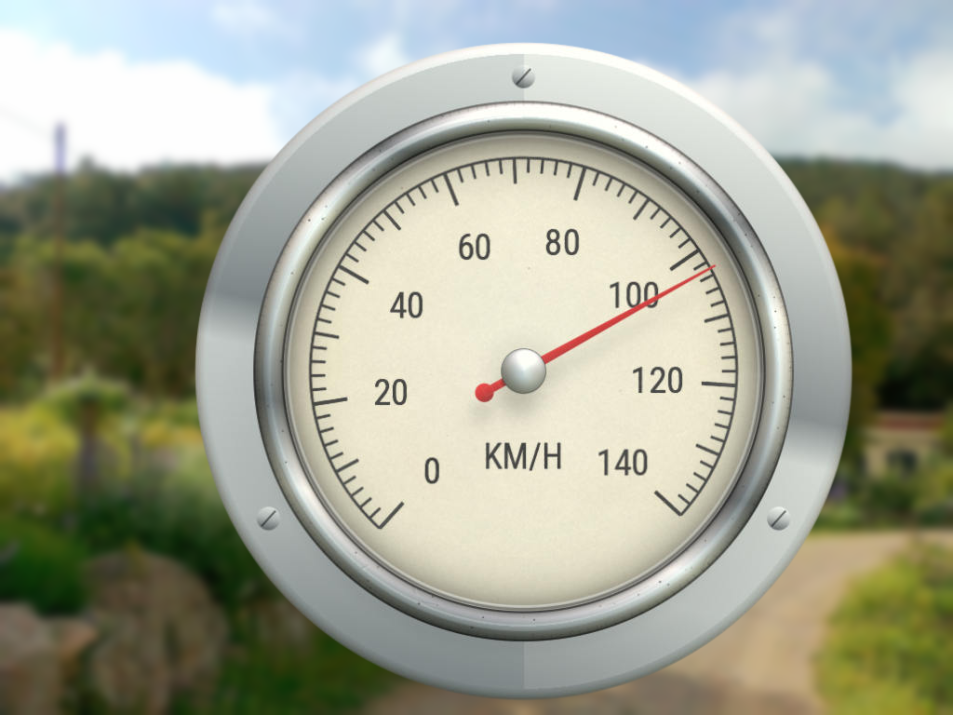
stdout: 103 km/h
